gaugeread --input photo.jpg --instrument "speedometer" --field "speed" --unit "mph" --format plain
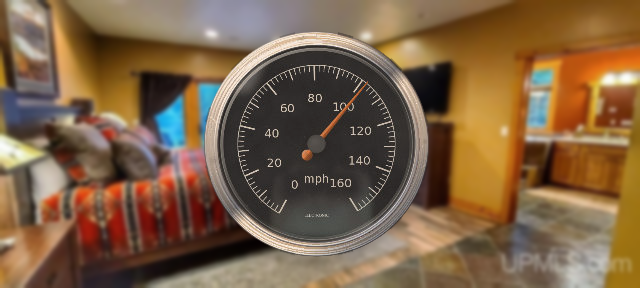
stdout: 102 mph
